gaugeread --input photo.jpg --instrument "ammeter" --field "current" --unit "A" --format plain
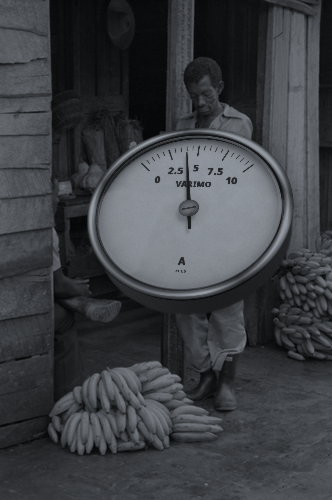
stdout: 4 A
